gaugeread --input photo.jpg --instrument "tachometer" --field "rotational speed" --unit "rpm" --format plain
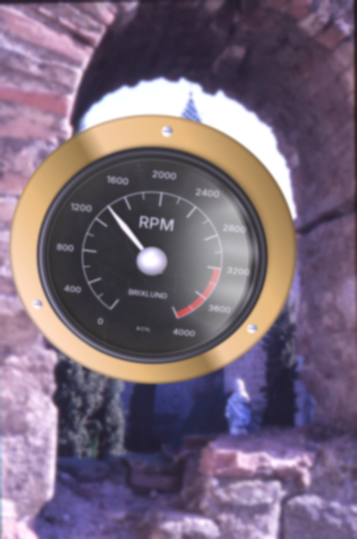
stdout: 1400 rpm
